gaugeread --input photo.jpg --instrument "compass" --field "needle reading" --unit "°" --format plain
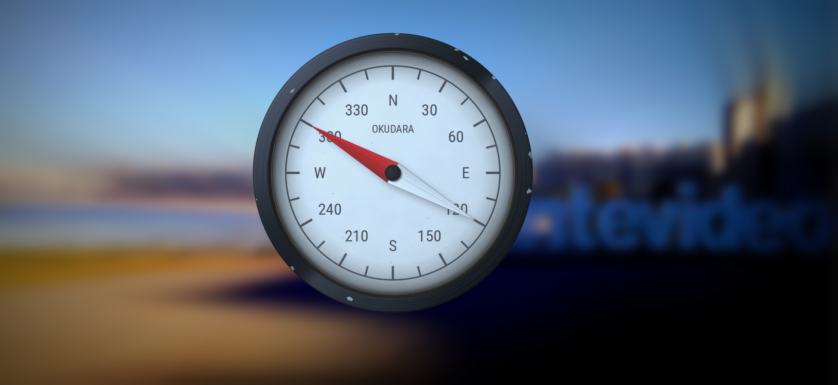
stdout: 300 °
